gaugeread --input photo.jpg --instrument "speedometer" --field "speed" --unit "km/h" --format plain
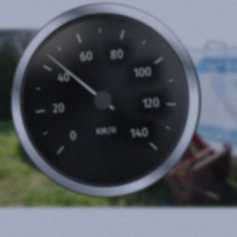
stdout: 45 km/h
